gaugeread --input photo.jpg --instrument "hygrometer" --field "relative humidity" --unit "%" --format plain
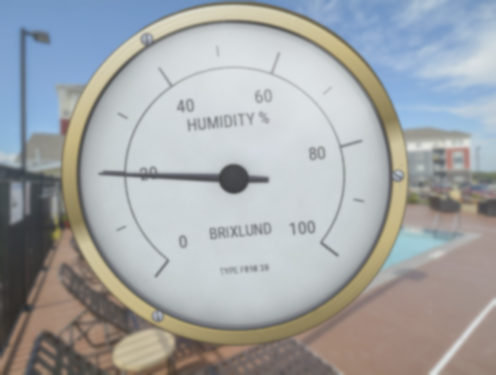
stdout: 20 %
